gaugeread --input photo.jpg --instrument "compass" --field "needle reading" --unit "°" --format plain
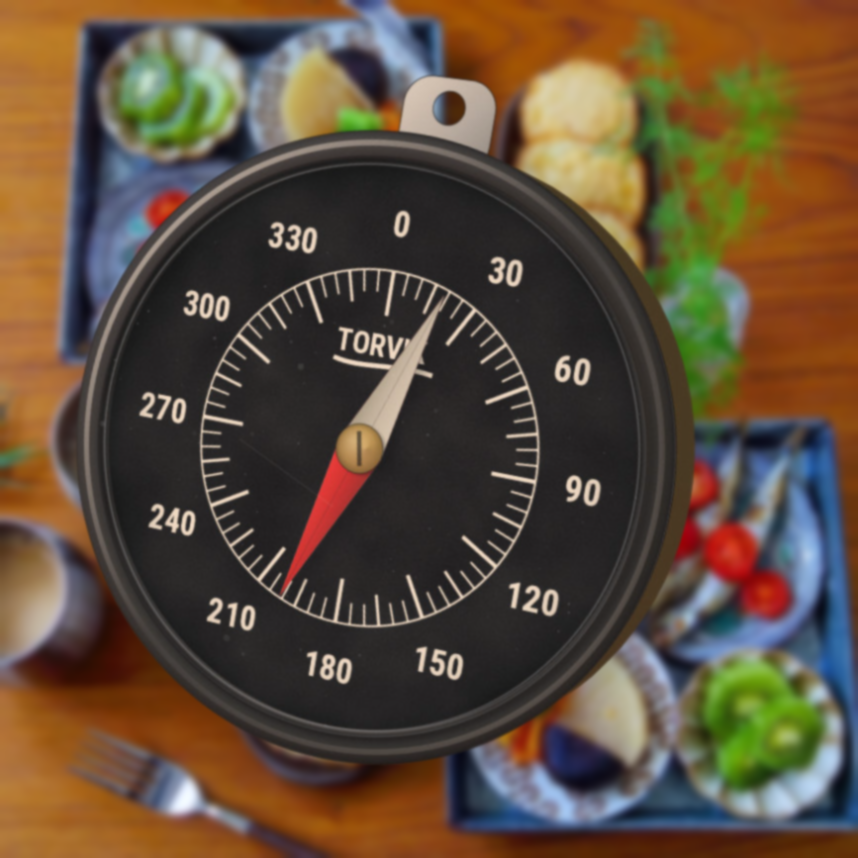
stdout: 200 °
